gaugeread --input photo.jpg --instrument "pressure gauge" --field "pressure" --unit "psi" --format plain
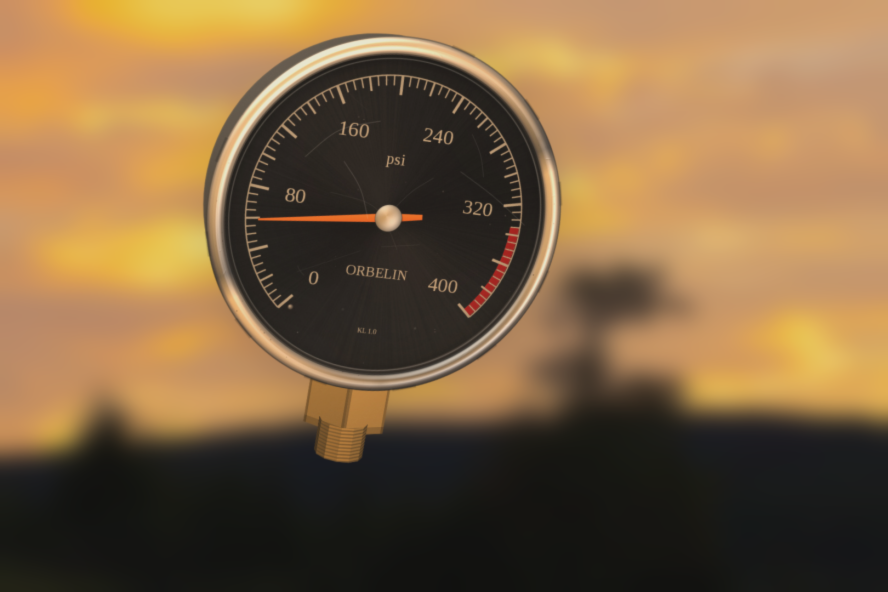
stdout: 60 psi
